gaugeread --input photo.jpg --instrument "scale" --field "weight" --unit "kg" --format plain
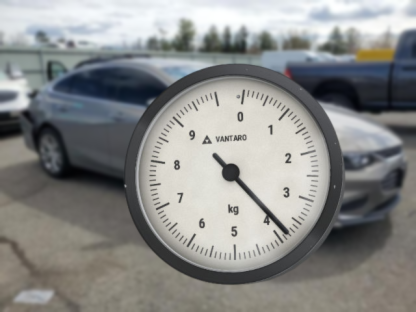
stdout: 3.8 kg
